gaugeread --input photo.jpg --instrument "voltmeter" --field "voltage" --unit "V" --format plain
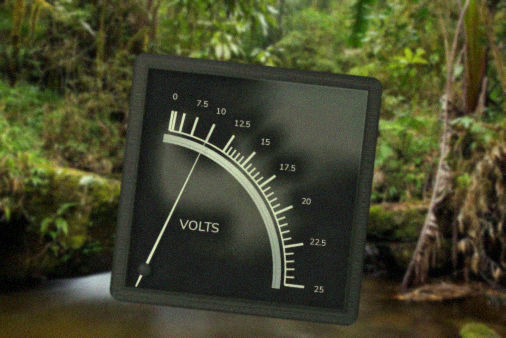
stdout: 10 V
